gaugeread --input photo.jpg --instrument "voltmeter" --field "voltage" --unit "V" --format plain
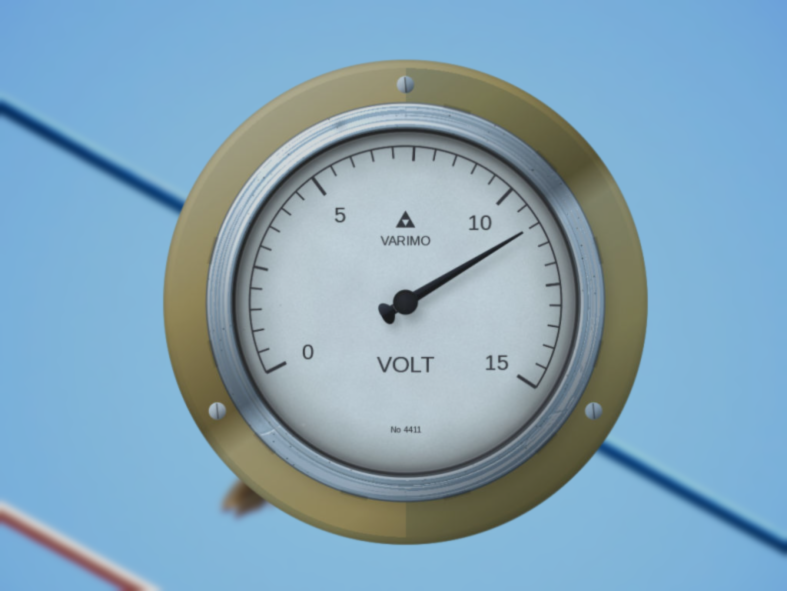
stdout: 11 V
